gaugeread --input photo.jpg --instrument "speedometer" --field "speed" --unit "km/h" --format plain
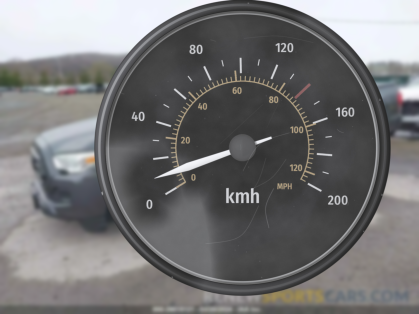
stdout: 10 km/h
